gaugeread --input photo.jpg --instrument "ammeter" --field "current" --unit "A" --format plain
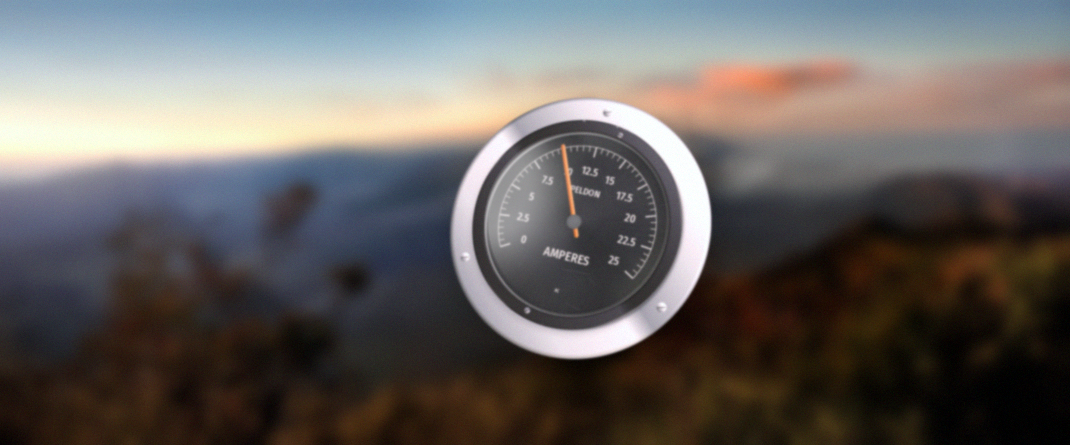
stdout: 10 A
